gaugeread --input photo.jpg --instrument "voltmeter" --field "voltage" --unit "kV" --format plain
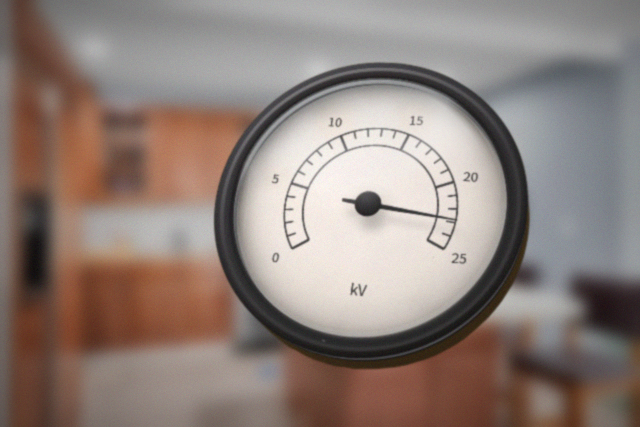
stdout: 23 kV
